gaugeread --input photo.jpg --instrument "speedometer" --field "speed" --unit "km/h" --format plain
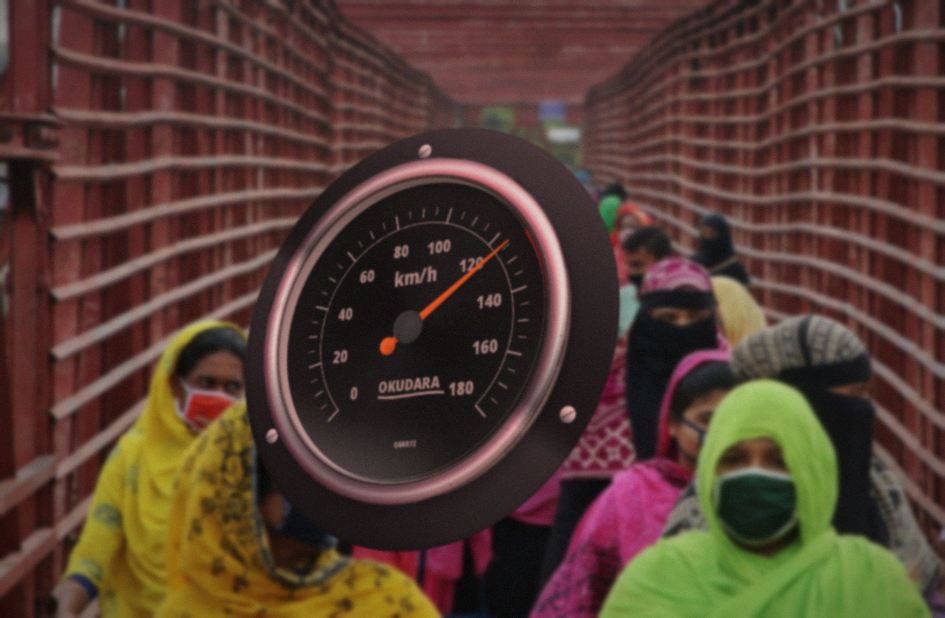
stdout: 125 km/h
